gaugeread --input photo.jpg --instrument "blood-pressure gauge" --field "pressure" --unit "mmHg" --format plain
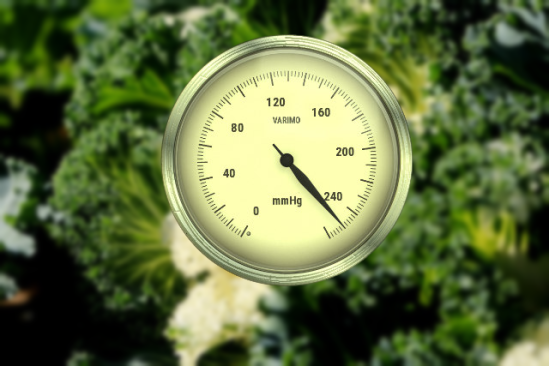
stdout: 250 mmHg
